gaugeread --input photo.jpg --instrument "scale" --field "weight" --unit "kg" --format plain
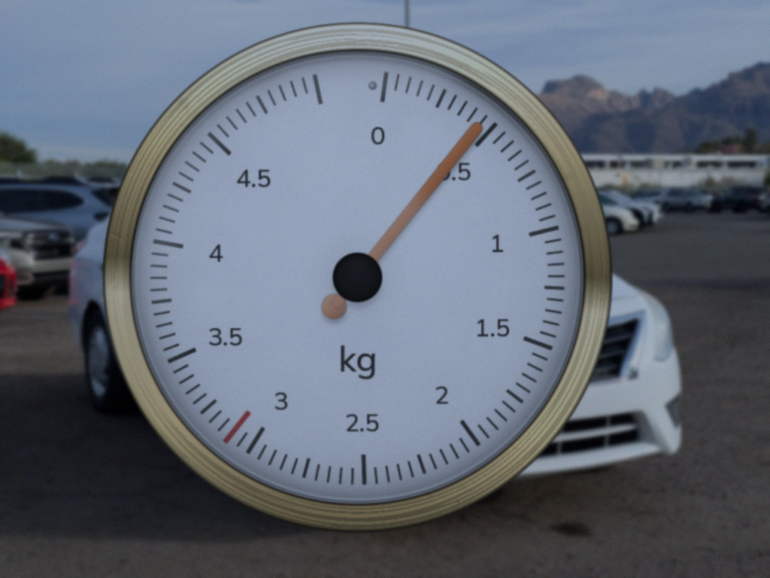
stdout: 0.45 kg
